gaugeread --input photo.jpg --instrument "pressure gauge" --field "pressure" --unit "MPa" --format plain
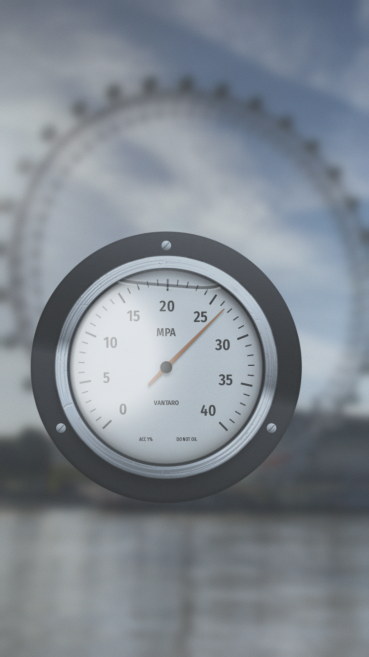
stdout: 26.5 MPa
